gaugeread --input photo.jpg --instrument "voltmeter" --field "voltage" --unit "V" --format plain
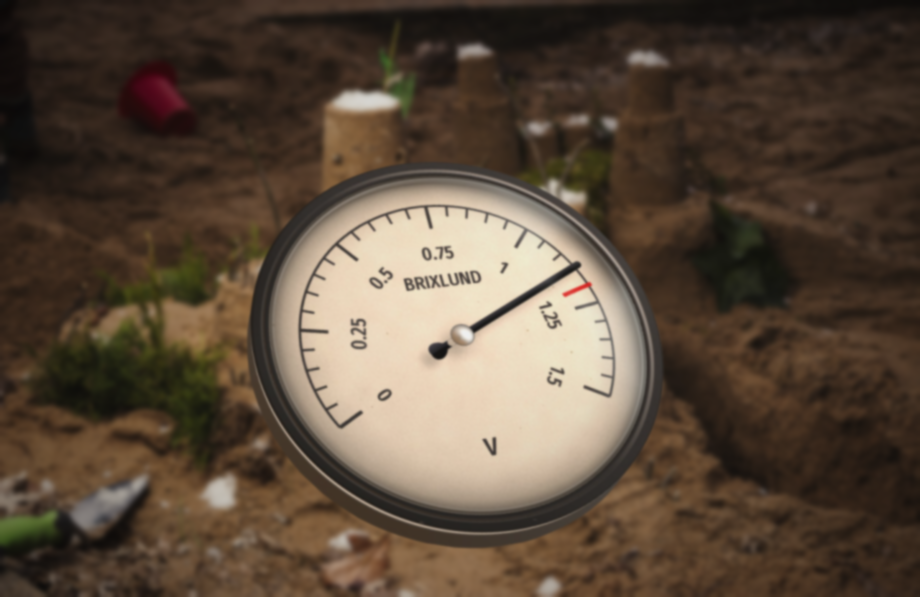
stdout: 1.15 V
